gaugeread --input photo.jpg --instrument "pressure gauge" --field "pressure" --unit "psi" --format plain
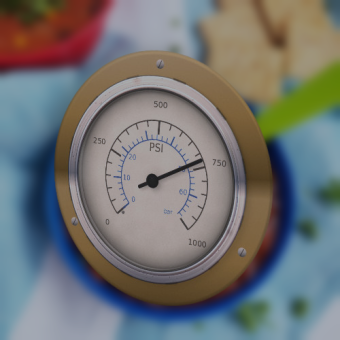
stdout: 725 psi
